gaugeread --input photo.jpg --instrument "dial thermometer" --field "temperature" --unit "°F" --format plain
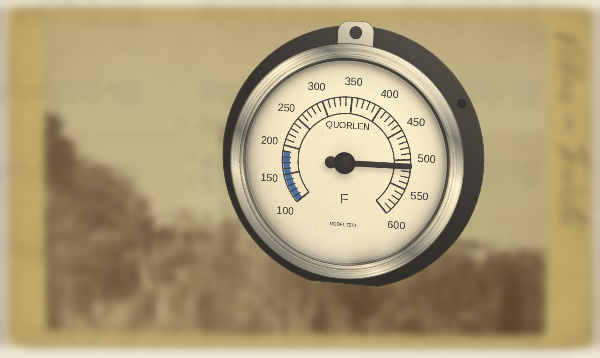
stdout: 510 °F
